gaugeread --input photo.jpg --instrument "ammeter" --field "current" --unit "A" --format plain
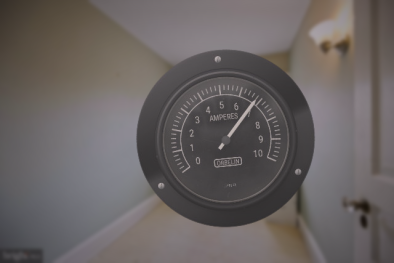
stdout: 6.8 A
